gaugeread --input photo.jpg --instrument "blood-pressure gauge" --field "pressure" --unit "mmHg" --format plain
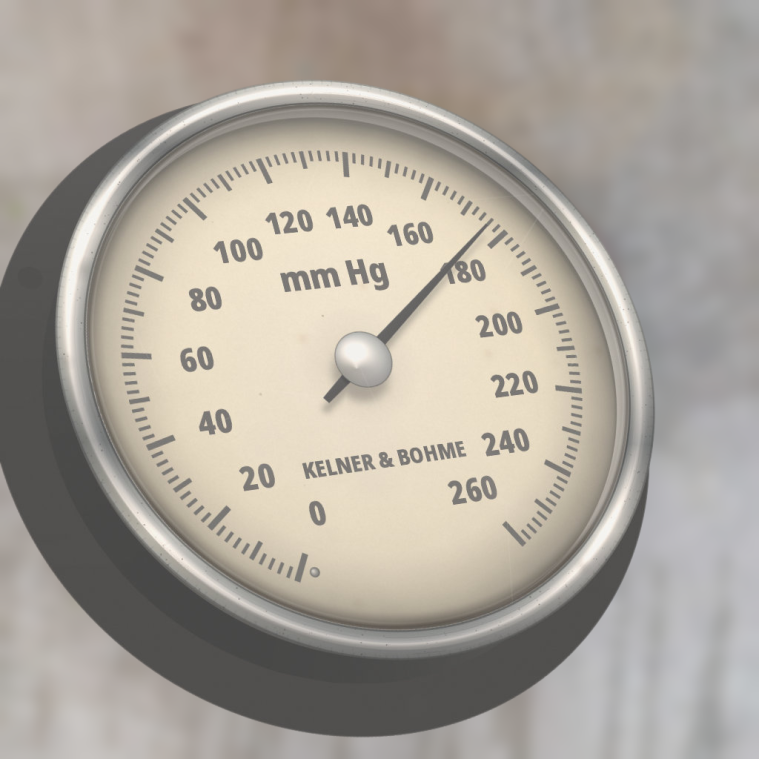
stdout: 176 mmHg
